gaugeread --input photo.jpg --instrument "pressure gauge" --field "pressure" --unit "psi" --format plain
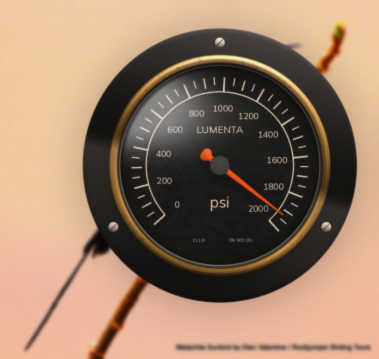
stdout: 1925 psi
